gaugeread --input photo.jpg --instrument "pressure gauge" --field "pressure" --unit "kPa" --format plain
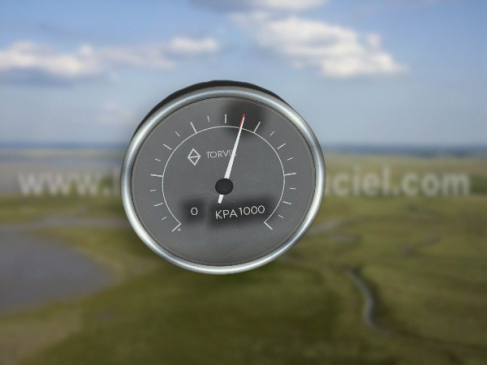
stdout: 550 kPa
